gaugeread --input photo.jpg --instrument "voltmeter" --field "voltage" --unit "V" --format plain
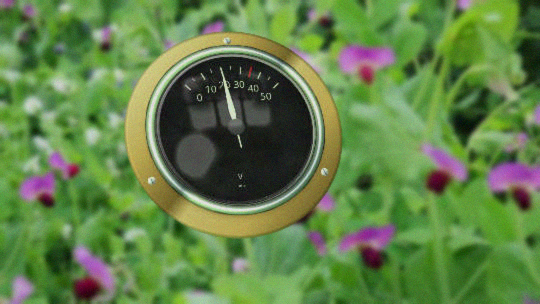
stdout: 20 V
